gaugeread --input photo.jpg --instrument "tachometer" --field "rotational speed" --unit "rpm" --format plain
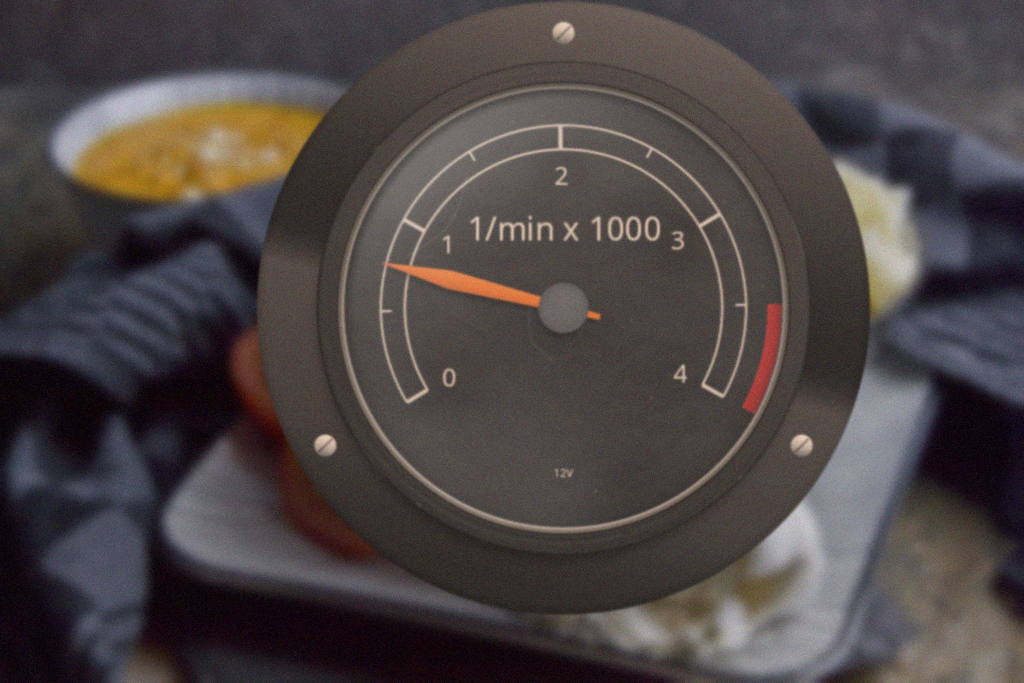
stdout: 750 rpm
